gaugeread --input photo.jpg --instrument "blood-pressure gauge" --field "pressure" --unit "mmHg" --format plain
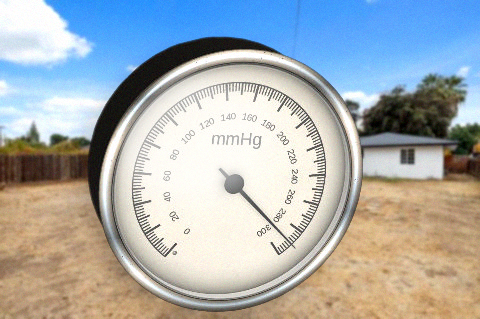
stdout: 290 mmHg
